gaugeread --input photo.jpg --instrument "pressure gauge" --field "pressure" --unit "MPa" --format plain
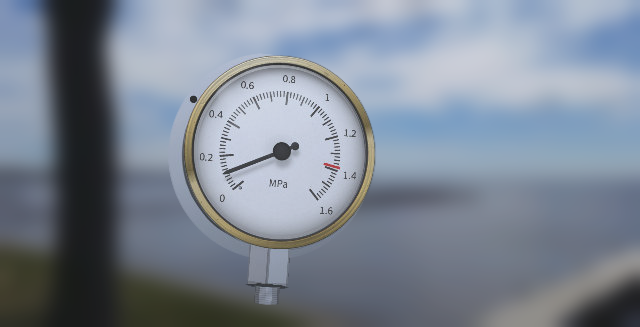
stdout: 0.1 MPa
